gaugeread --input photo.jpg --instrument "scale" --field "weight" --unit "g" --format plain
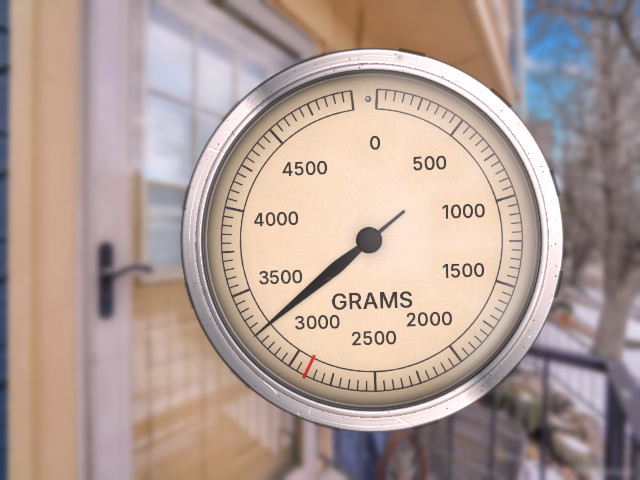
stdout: 3250 g
